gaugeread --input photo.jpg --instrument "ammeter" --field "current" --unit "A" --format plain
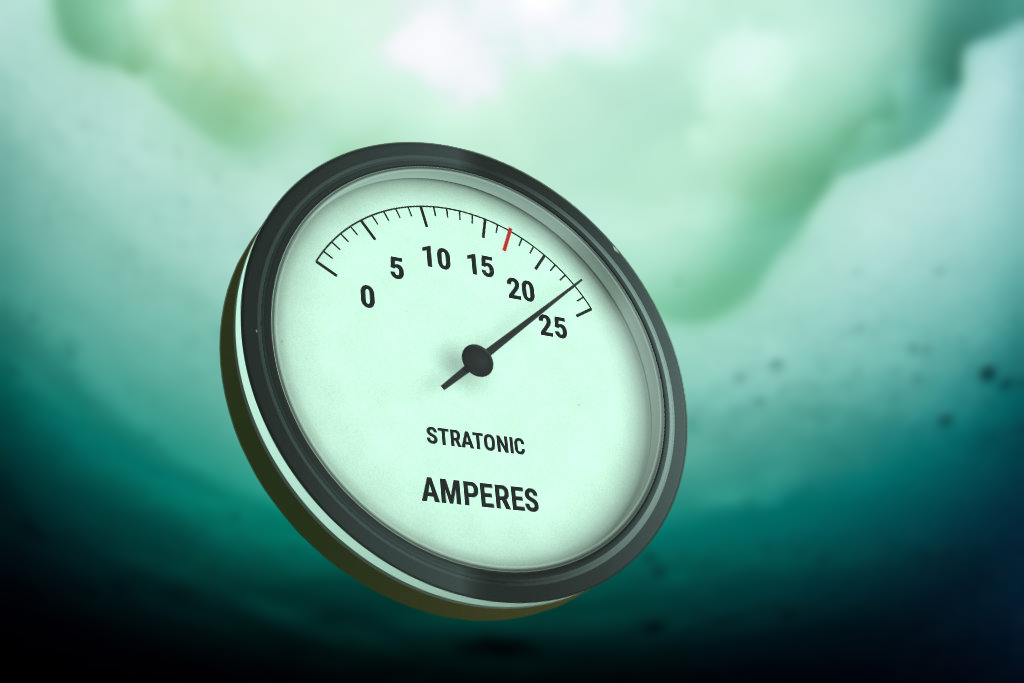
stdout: 23 A
